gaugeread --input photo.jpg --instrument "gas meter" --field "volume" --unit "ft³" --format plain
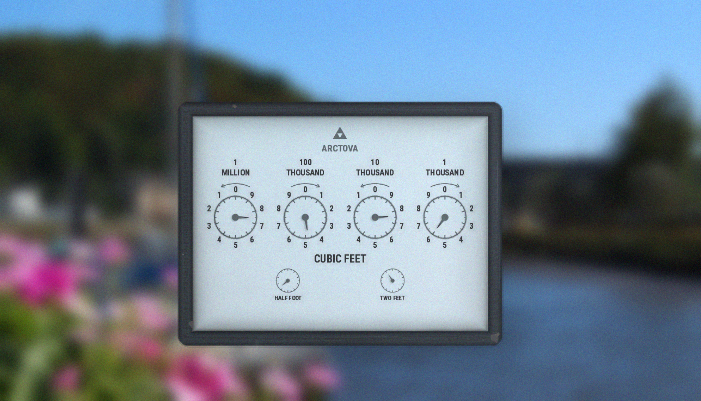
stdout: 747600 ft³
